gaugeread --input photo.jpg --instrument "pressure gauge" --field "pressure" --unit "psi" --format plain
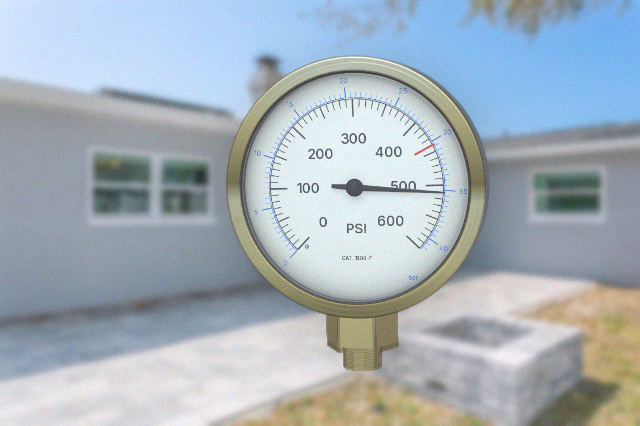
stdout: 510 psi
